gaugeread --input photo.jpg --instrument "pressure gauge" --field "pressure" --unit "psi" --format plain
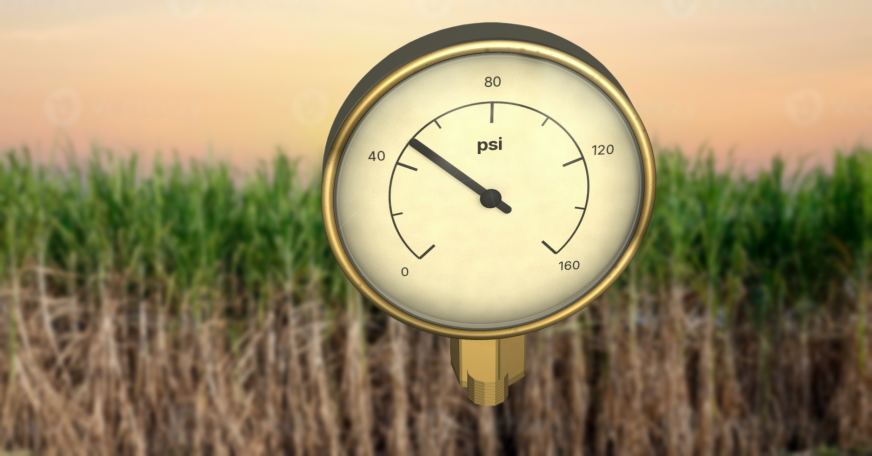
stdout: 50 psi
